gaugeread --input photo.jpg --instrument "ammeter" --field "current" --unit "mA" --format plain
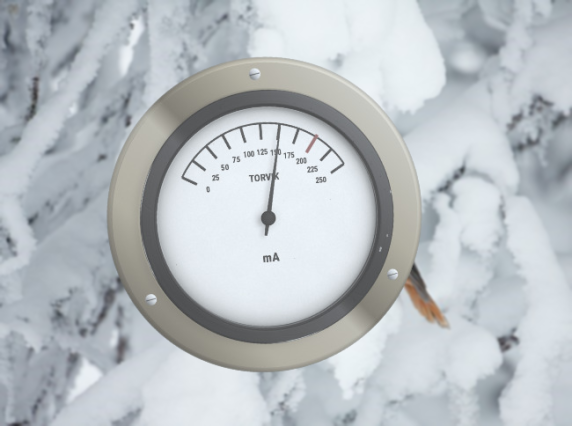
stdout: 150 mA
